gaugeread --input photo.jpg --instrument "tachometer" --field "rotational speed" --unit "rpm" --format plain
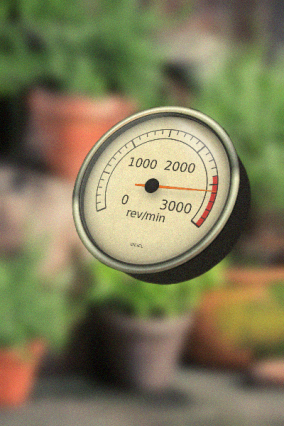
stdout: 2600 rpm
